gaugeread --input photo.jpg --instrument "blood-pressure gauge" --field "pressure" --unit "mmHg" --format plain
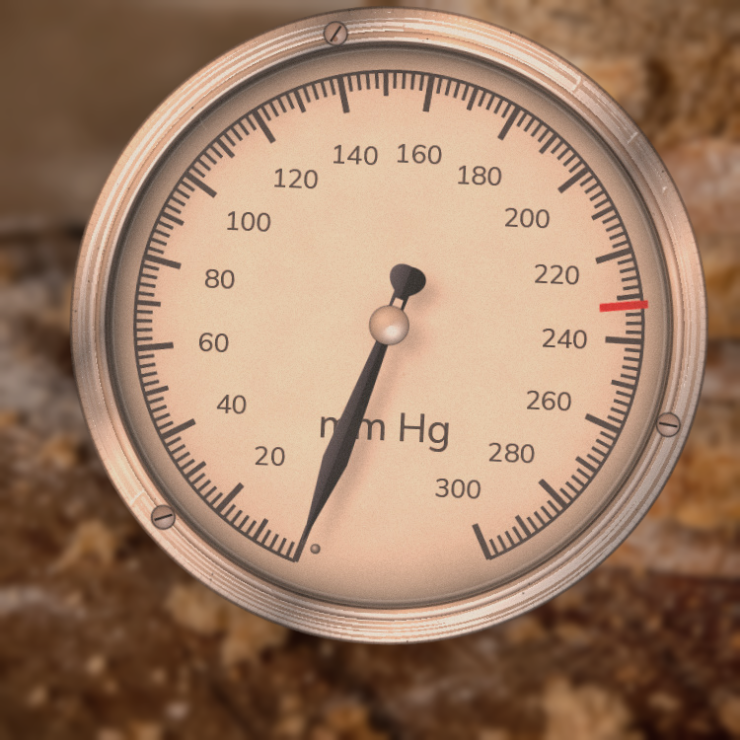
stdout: 0 mmHg
